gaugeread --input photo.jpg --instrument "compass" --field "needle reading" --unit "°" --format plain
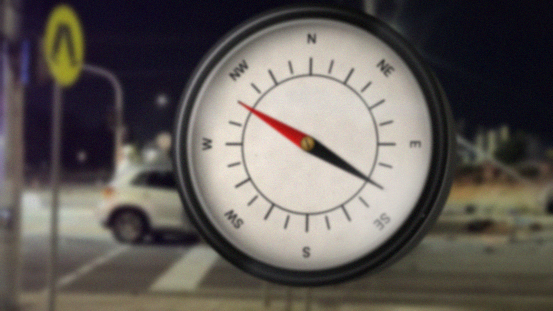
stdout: 300 °
